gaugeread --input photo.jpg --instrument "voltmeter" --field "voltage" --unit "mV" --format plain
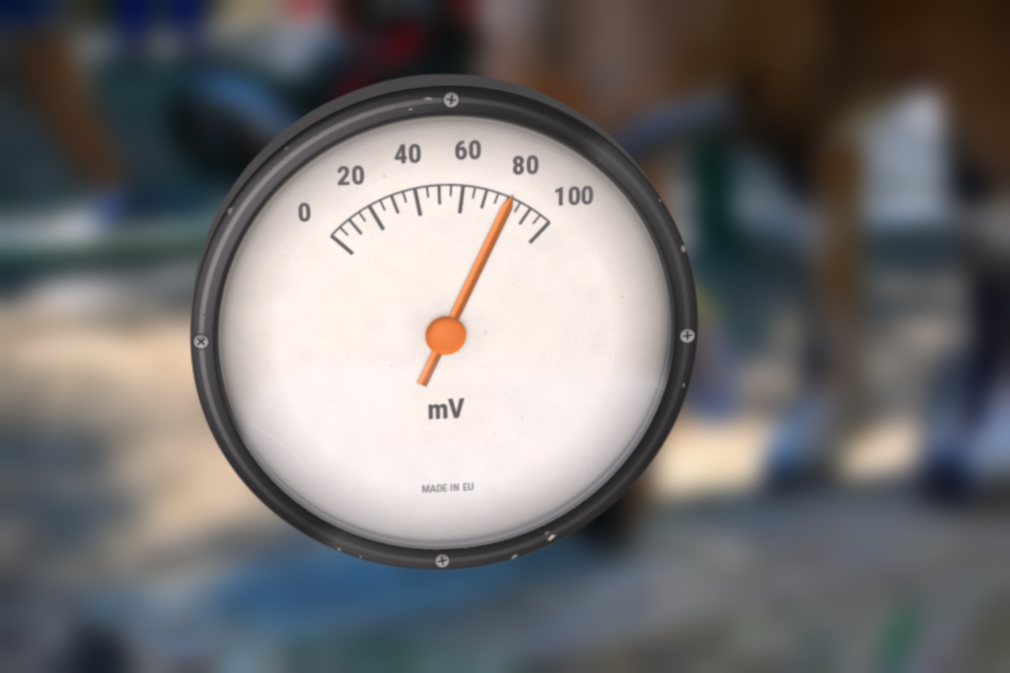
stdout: 80 mV
